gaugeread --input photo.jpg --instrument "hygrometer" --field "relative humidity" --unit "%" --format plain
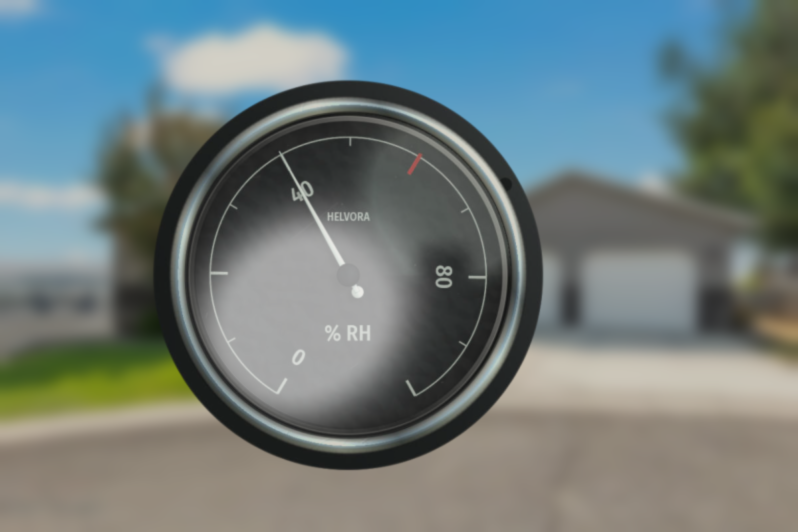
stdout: 40 %
